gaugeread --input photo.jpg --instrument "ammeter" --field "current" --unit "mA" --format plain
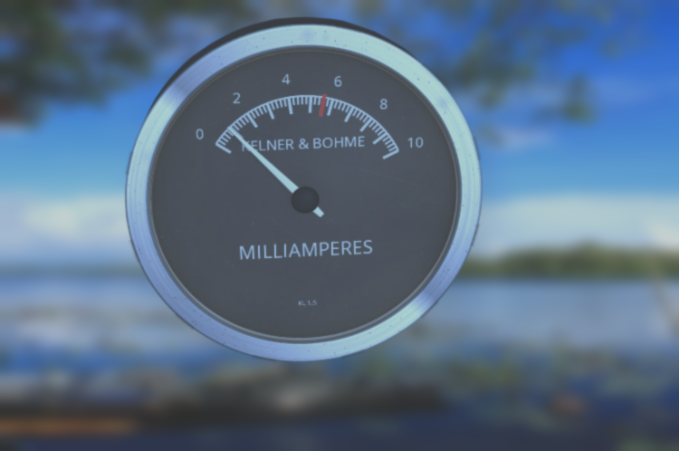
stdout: 1 mA
